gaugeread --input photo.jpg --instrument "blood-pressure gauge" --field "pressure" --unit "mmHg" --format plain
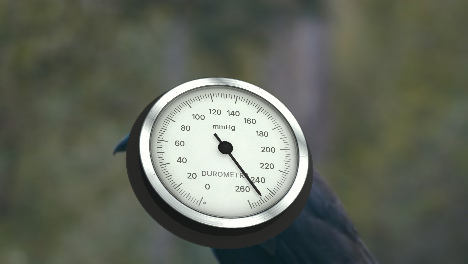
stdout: 250 mmHg
